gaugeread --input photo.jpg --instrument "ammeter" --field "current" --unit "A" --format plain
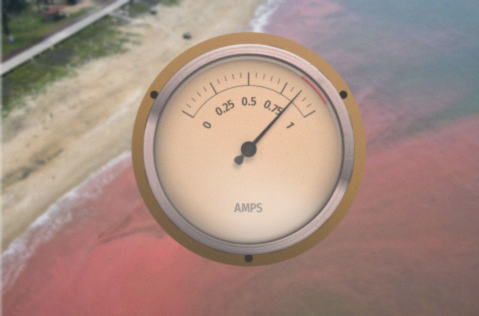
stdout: 0.85 A
